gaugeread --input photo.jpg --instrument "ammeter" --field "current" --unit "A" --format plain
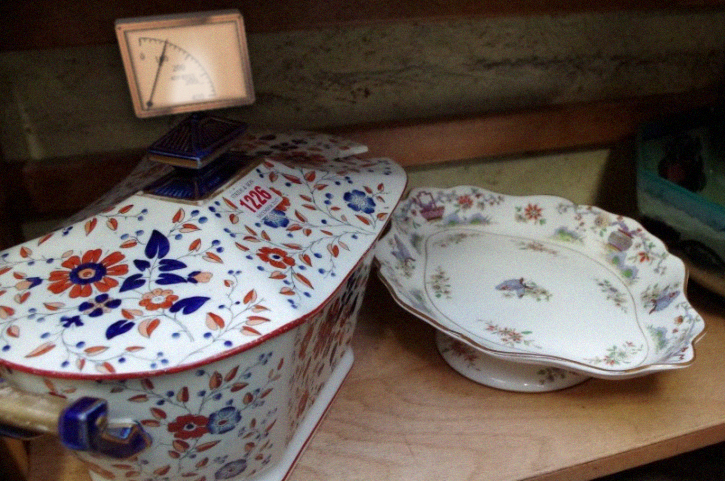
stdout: 100 A
